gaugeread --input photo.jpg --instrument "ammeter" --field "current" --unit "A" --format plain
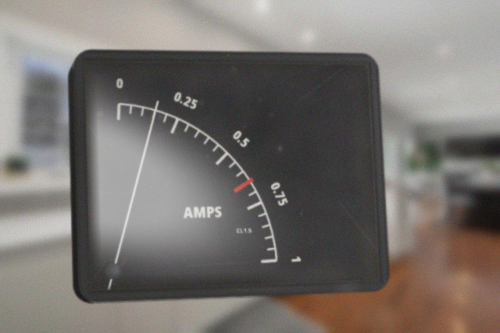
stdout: 0.15 A
